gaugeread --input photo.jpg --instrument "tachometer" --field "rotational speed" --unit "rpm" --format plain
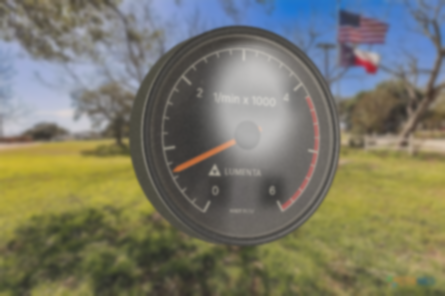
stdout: 700 rpm
